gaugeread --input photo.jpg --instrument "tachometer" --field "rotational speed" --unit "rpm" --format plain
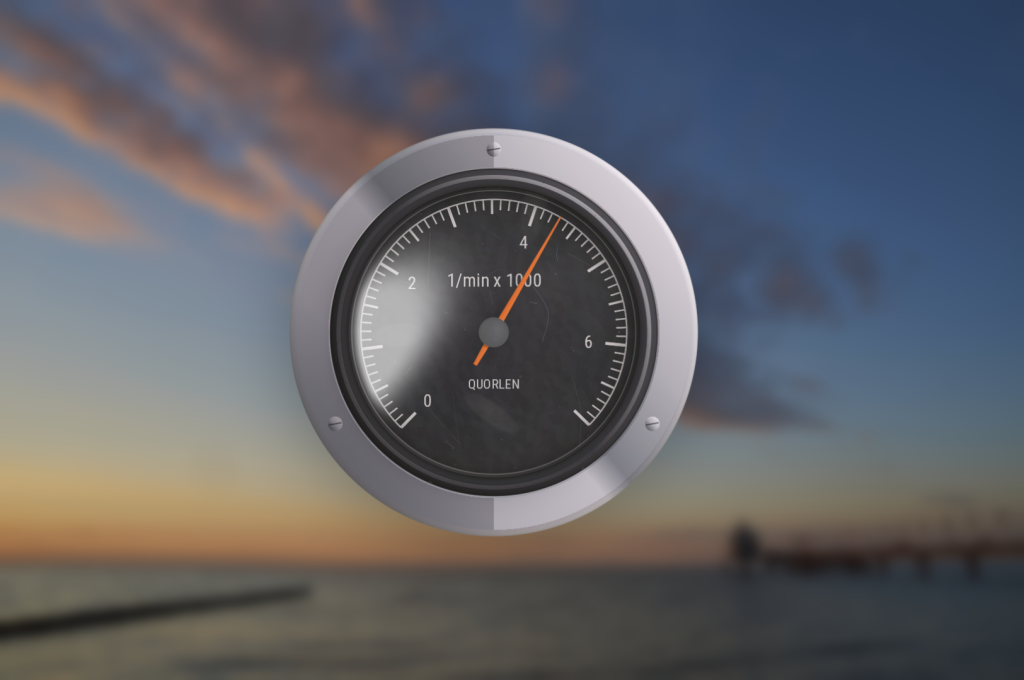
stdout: 4300 rpm
